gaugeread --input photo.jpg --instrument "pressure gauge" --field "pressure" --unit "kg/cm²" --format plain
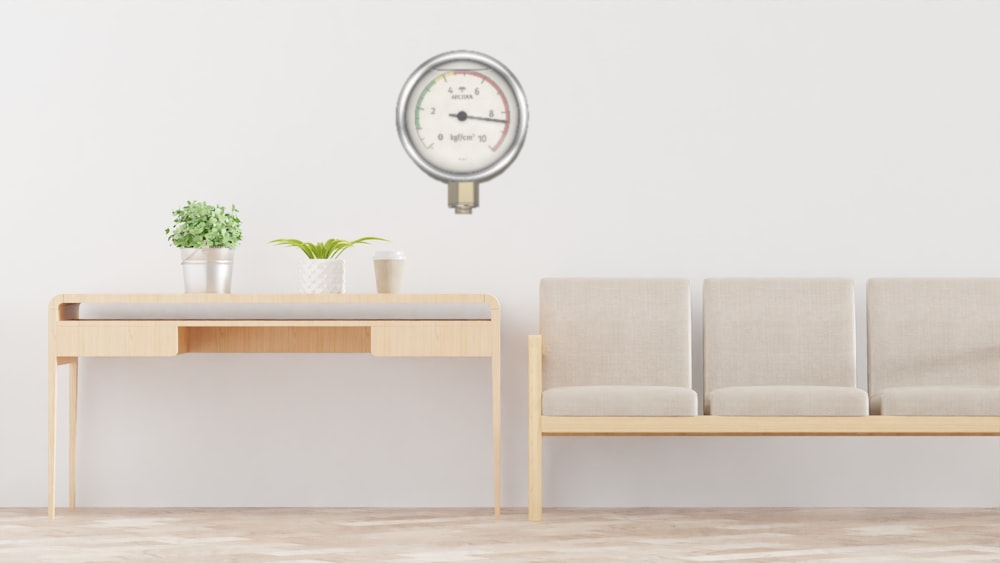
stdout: 8.5 kg/cm²
